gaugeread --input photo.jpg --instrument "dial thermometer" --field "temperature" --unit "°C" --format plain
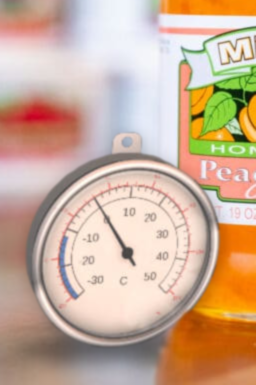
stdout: 0 °C
